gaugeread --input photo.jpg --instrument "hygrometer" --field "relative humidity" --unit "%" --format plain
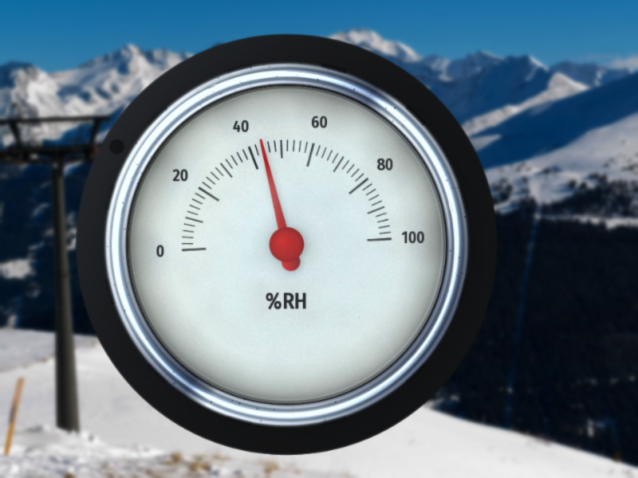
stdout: 44 %
